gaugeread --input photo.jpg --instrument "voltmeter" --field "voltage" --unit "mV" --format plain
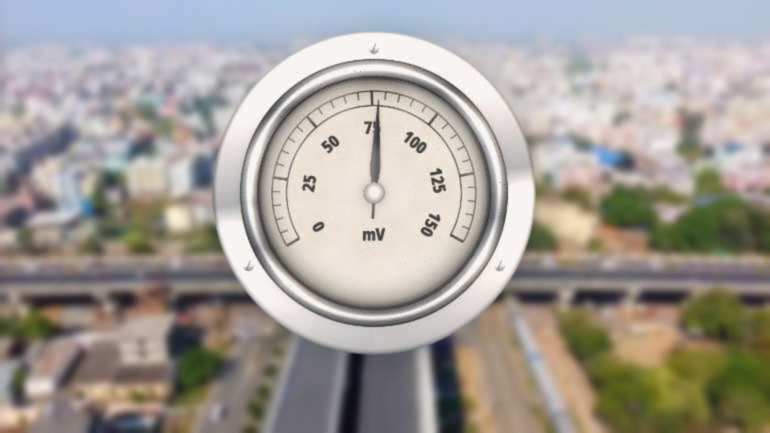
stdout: 77.5 mV
